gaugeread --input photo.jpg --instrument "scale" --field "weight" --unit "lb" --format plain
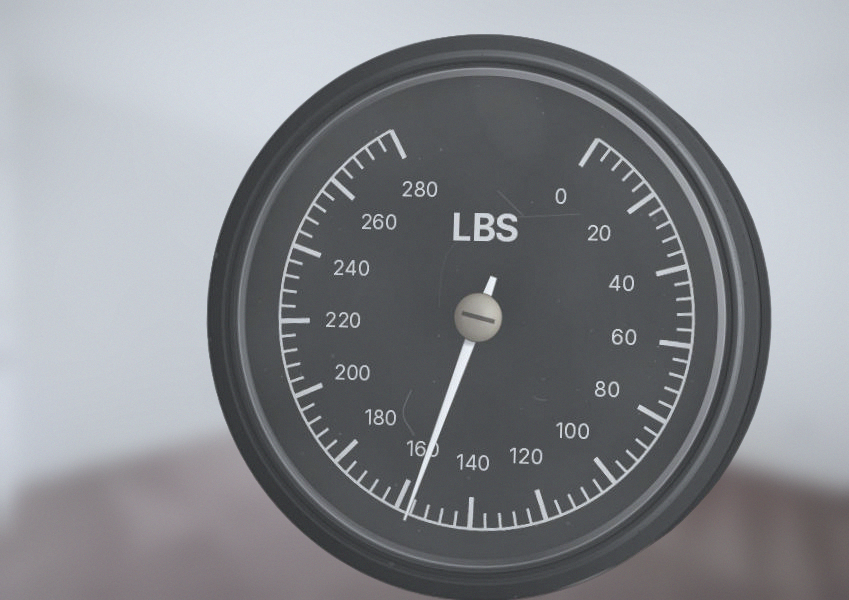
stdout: 156 lb
